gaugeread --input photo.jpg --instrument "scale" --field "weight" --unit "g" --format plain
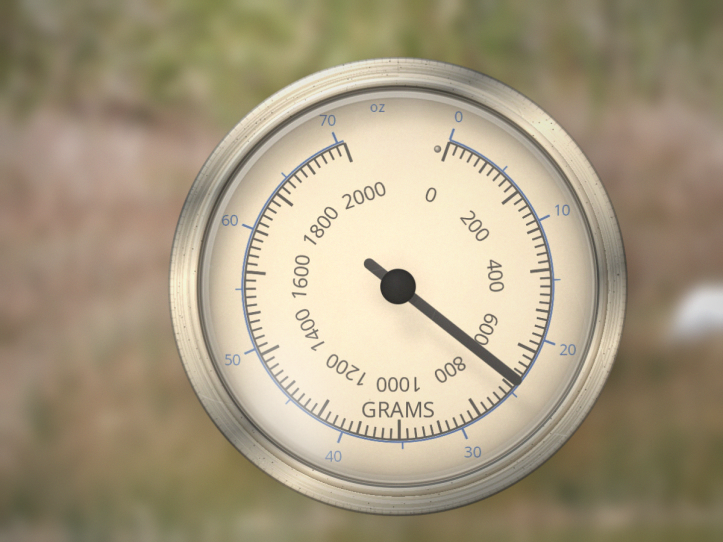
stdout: 680 g
